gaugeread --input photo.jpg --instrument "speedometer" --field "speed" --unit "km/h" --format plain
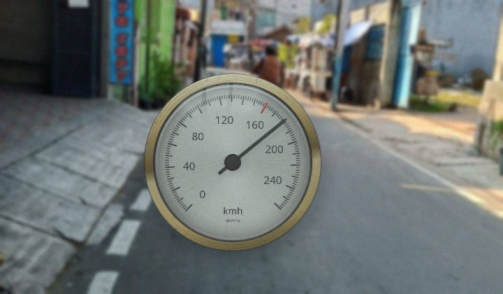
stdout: 180 km/h
